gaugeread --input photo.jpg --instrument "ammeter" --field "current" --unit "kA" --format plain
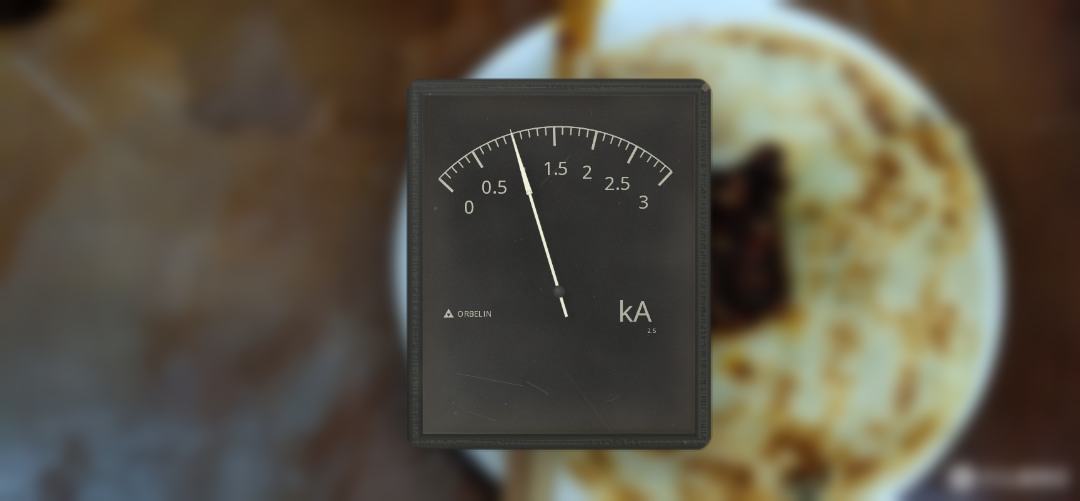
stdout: 1 kA
